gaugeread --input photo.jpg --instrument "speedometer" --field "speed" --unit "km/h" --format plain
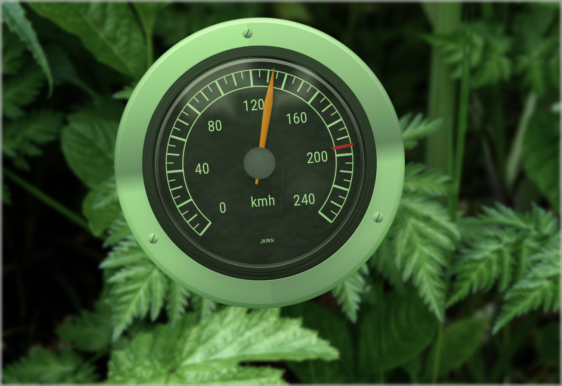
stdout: 132.5 km/h
